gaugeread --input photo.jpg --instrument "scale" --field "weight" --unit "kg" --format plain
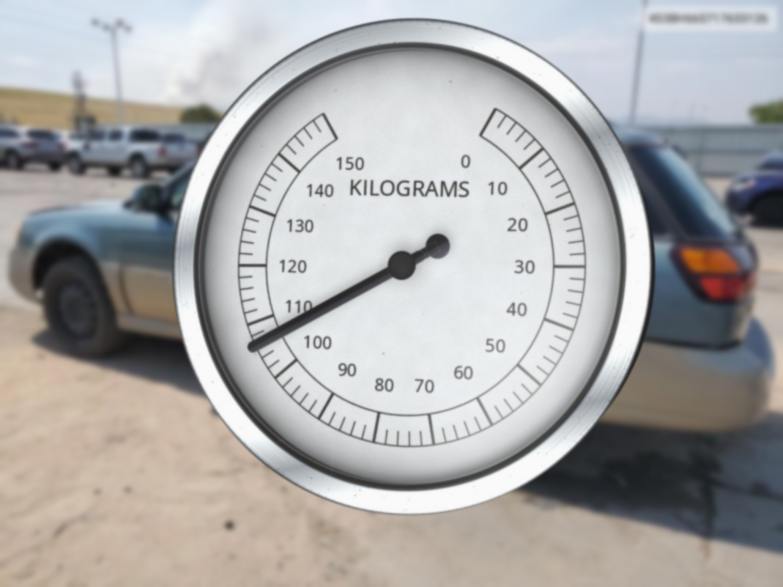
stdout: 106 kg
